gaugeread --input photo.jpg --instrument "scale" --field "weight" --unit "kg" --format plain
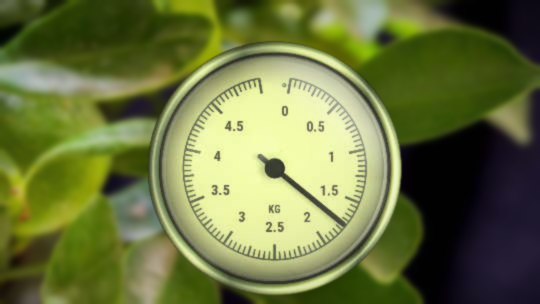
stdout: 1.75 kg
